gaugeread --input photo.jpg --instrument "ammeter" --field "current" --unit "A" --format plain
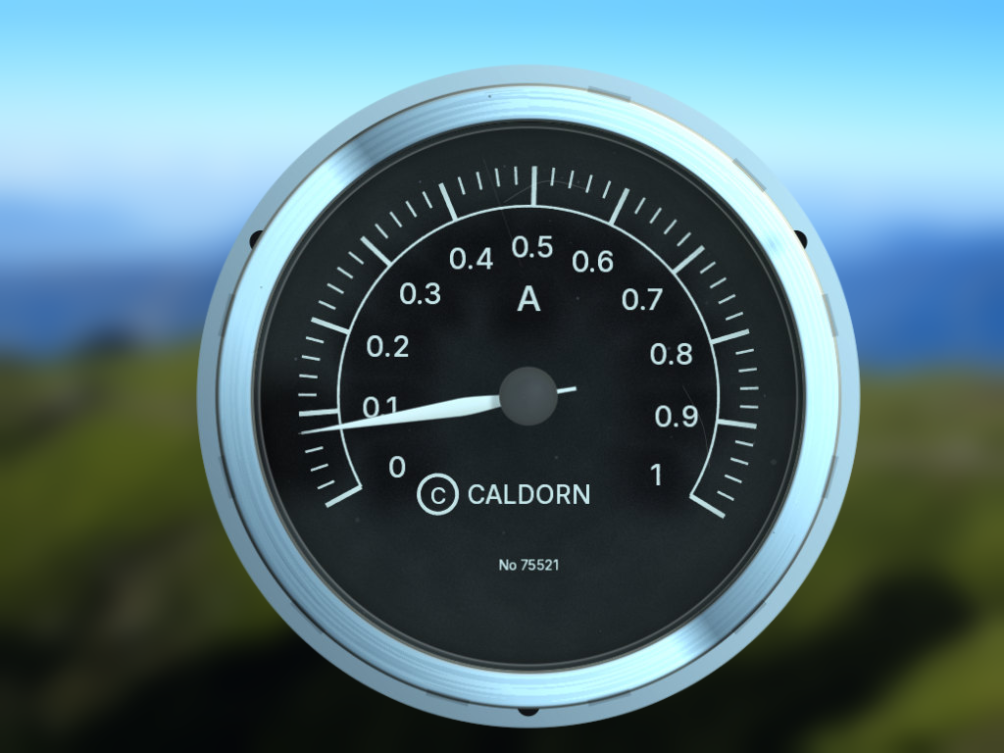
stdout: 0.08 A
